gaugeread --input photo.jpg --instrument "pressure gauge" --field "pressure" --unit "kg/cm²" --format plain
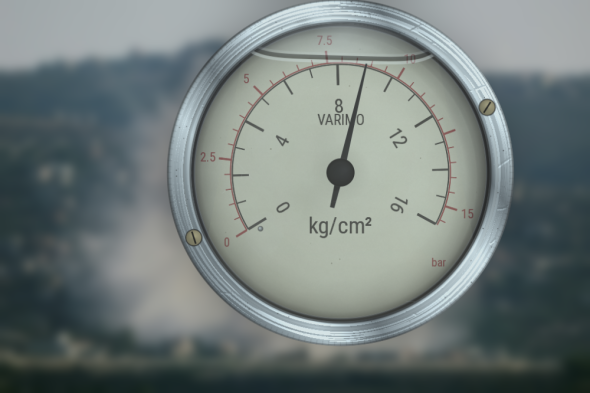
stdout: 9 kg/cm²
